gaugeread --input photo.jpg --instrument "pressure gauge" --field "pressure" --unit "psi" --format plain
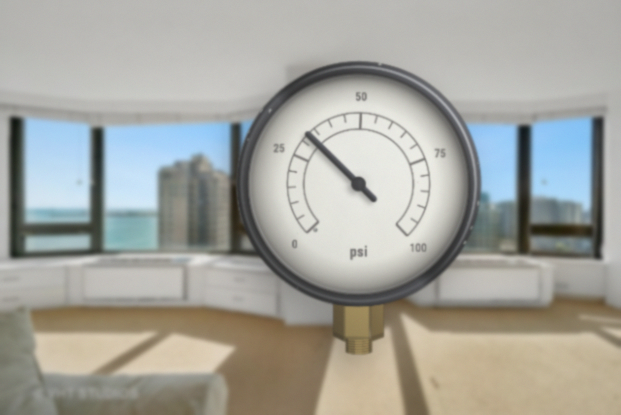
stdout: 32.5 psi
